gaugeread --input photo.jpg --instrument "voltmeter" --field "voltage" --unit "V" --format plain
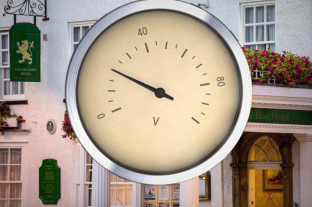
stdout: 20 V
